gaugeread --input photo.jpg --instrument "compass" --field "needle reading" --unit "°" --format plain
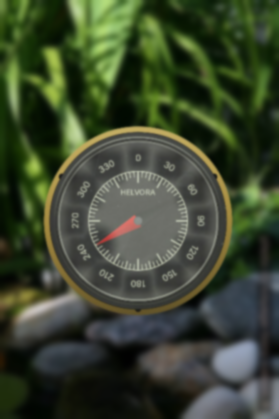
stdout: 240 °
